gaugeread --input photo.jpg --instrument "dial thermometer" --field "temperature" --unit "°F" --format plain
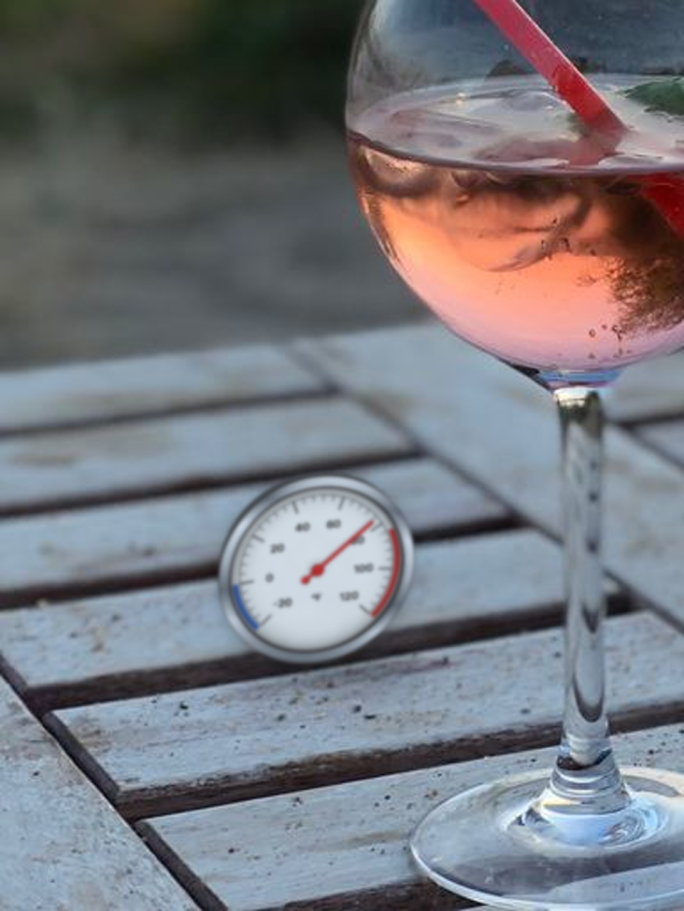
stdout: 76 °F
